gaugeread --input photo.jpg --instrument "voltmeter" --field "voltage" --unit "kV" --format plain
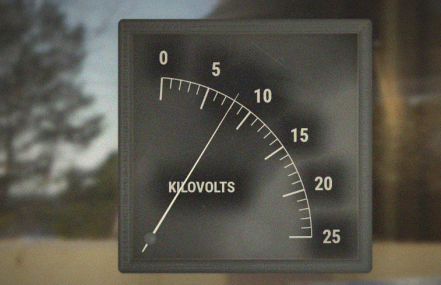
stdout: 8 kV
